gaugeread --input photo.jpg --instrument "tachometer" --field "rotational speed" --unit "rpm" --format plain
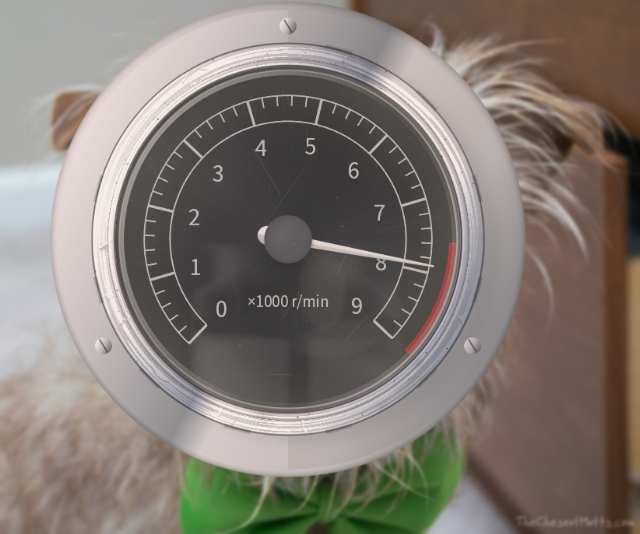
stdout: 7900 rpm
